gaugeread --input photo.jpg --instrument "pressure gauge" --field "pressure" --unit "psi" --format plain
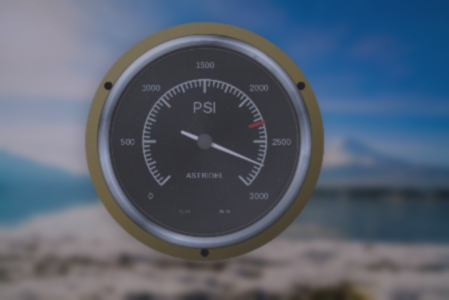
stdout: 2750 psi
